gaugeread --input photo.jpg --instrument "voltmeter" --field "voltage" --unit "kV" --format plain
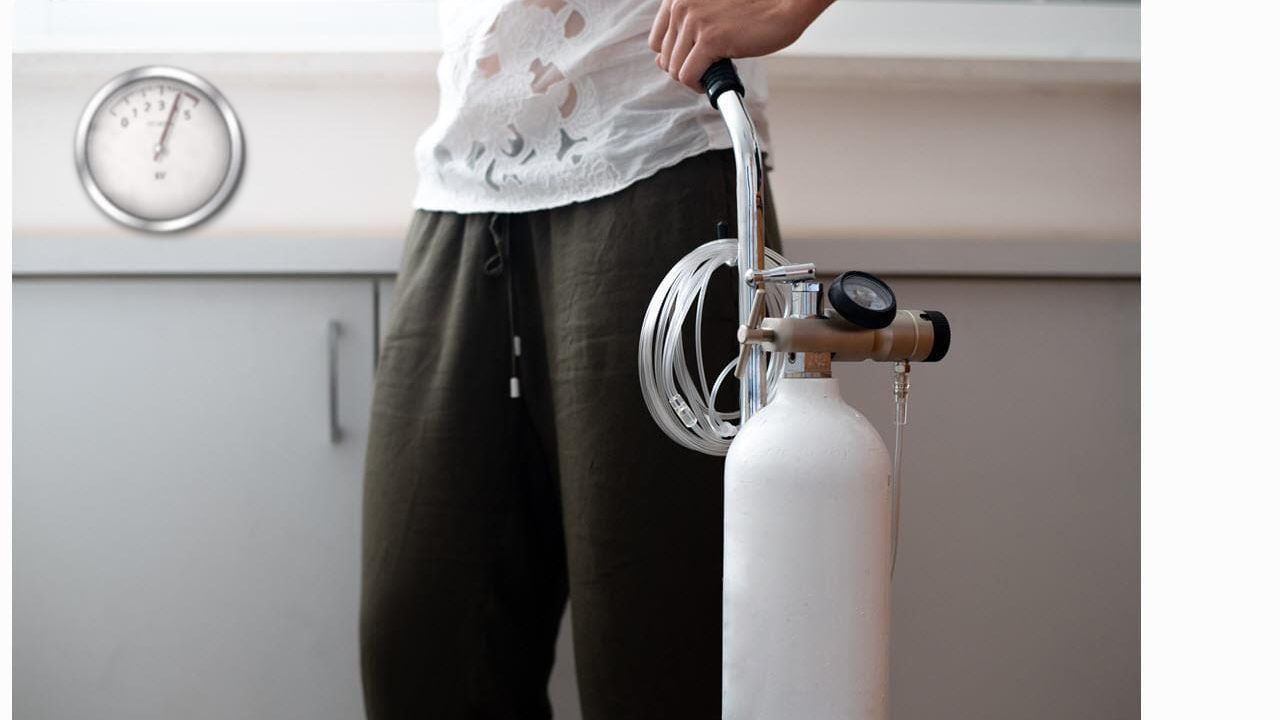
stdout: 4 kV
